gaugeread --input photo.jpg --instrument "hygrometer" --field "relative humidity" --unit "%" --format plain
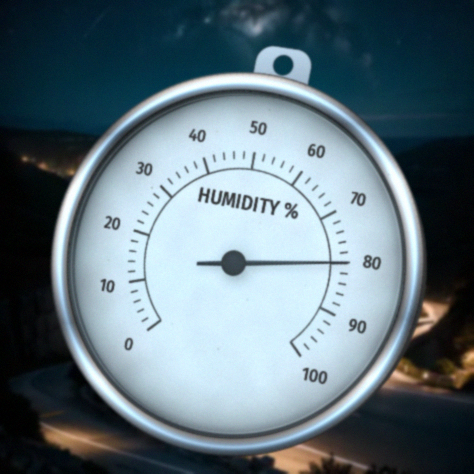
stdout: 80 %
